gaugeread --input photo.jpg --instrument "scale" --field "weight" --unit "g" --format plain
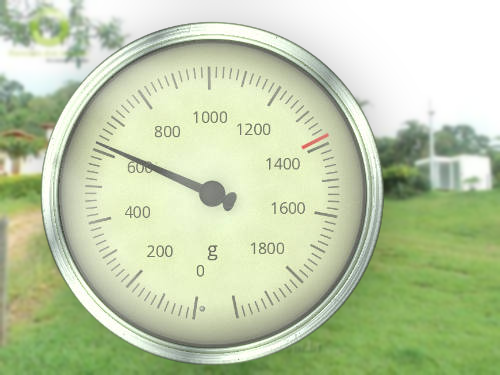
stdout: 620 g
